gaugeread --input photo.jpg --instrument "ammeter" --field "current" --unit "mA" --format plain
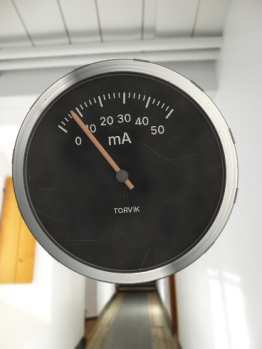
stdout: 8 mA
